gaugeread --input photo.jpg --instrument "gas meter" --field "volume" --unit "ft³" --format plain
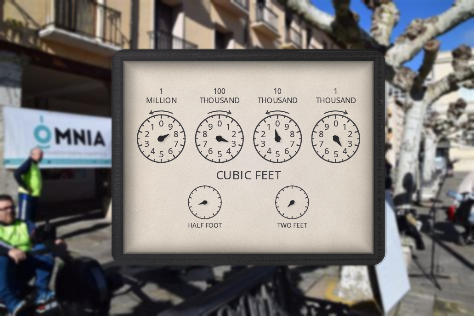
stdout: 830400 ft³
